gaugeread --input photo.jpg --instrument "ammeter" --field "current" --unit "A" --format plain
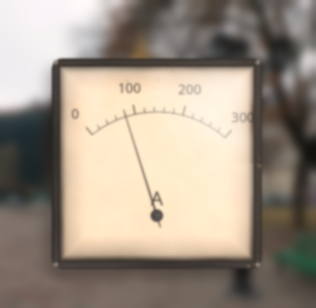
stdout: 80 A
